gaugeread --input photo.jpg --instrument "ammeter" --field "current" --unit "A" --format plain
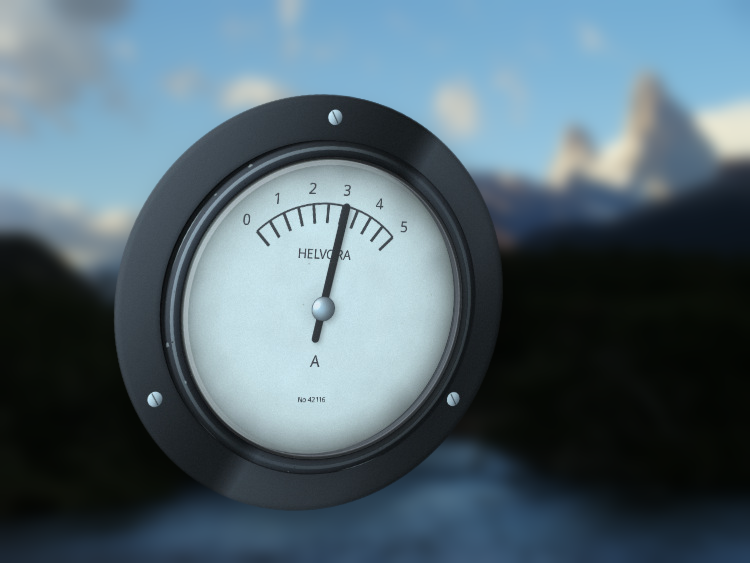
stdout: 3 A
